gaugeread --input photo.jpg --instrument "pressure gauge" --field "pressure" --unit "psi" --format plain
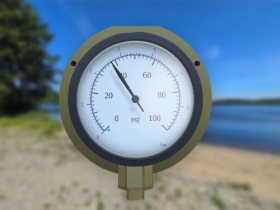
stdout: 38 psi
